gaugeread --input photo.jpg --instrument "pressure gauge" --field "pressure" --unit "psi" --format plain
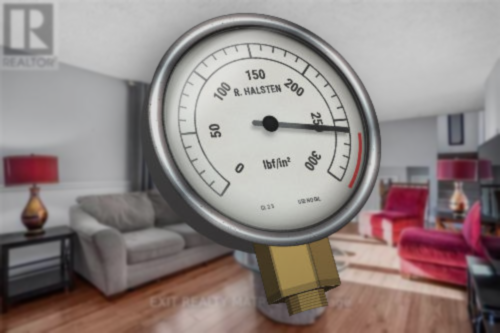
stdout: 260 psi
